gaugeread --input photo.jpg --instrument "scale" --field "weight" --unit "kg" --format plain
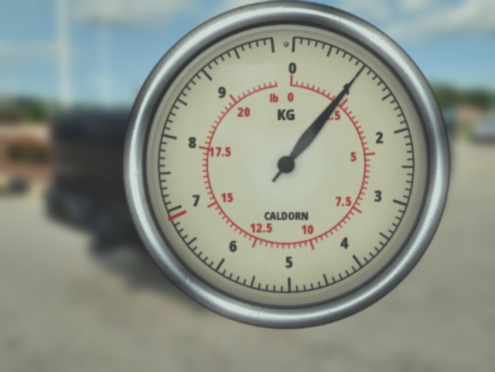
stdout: 1 kg
